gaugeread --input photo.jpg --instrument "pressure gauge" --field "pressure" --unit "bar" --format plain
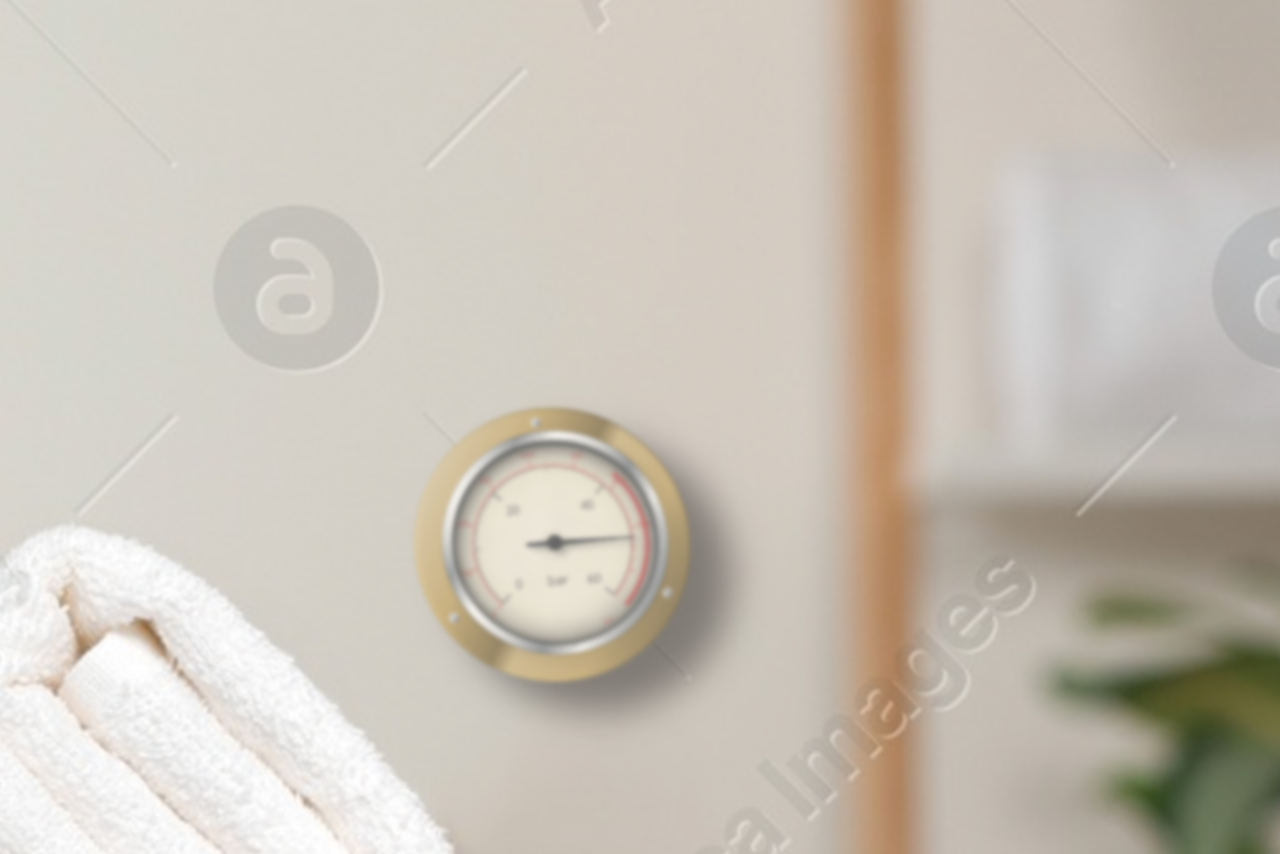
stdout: 50 bar
